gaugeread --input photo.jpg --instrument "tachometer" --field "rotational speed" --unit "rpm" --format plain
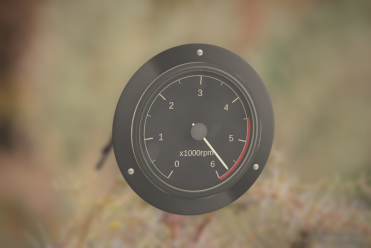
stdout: 5750 rpm
